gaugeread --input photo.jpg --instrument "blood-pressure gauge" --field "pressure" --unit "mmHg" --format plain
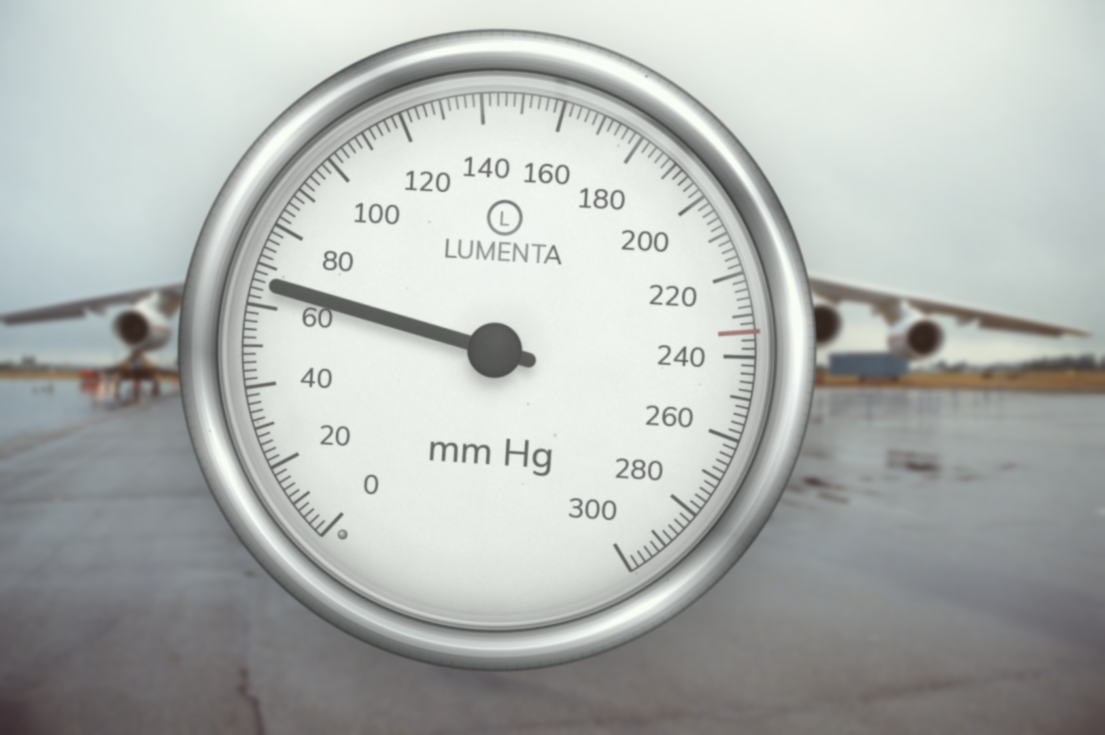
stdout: 66 mmHg
